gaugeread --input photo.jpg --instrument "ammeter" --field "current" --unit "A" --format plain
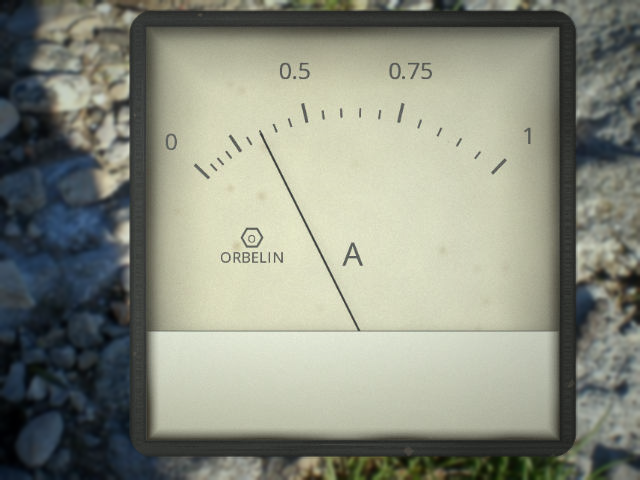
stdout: 0.35 A
